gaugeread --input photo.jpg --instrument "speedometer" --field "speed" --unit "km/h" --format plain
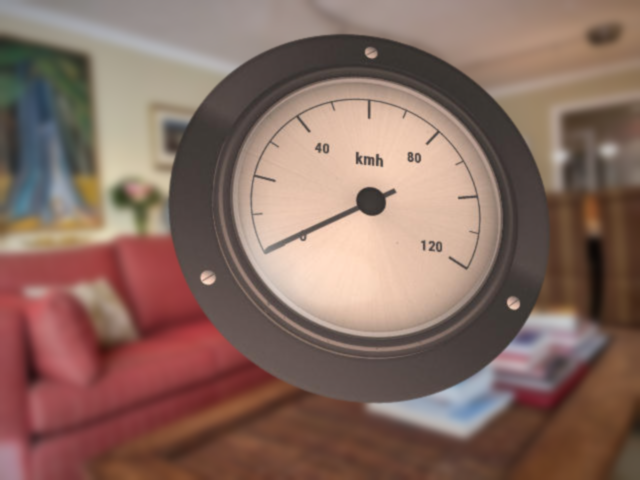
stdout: 0 km/h
